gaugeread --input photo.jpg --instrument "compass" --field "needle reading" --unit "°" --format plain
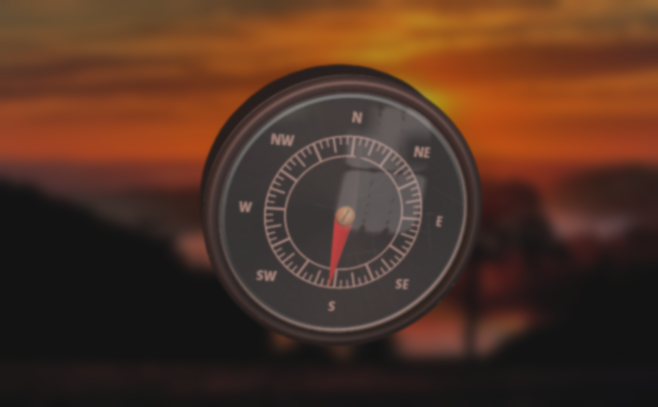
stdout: 185 °
